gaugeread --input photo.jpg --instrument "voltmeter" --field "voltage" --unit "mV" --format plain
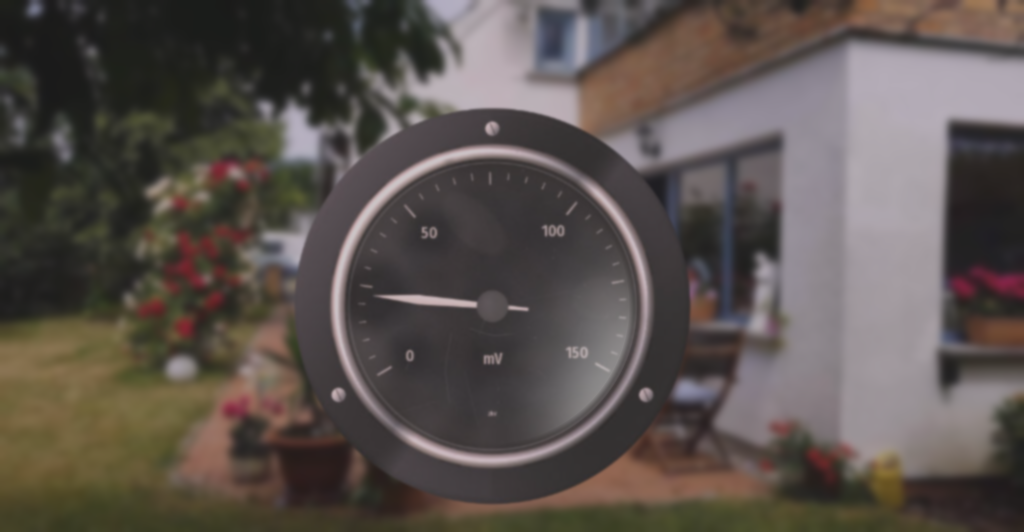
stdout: 22.5 mV
